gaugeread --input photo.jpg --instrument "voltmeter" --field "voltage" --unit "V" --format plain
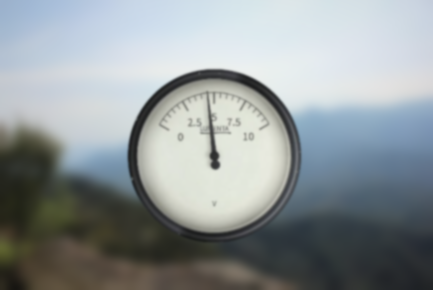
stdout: 4.5 V
